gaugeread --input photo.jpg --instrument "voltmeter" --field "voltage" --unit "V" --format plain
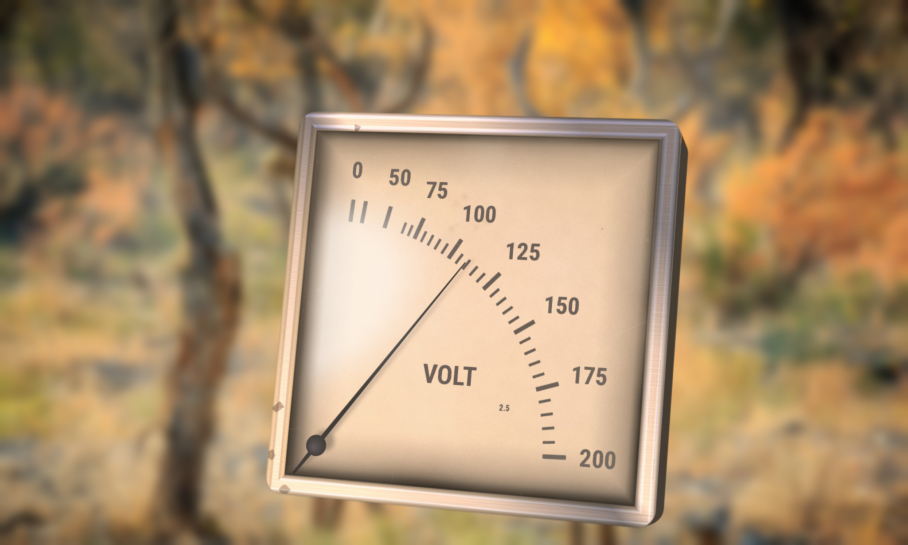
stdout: 110 V
